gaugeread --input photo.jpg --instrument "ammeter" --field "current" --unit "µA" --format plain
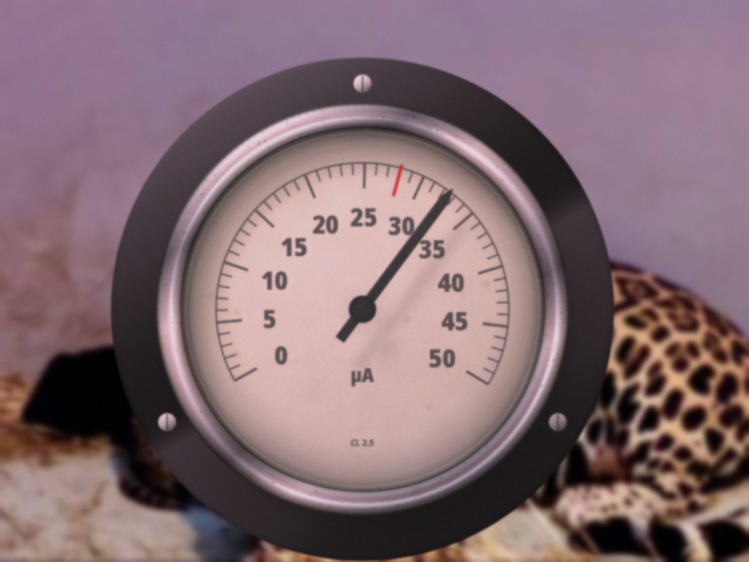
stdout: 32.5 µA
